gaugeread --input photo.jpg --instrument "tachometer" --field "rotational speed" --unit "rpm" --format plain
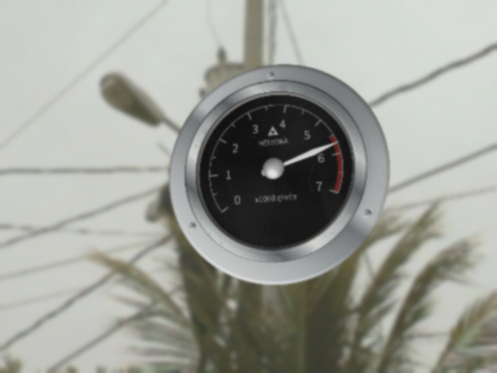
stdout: 5750 rpm
